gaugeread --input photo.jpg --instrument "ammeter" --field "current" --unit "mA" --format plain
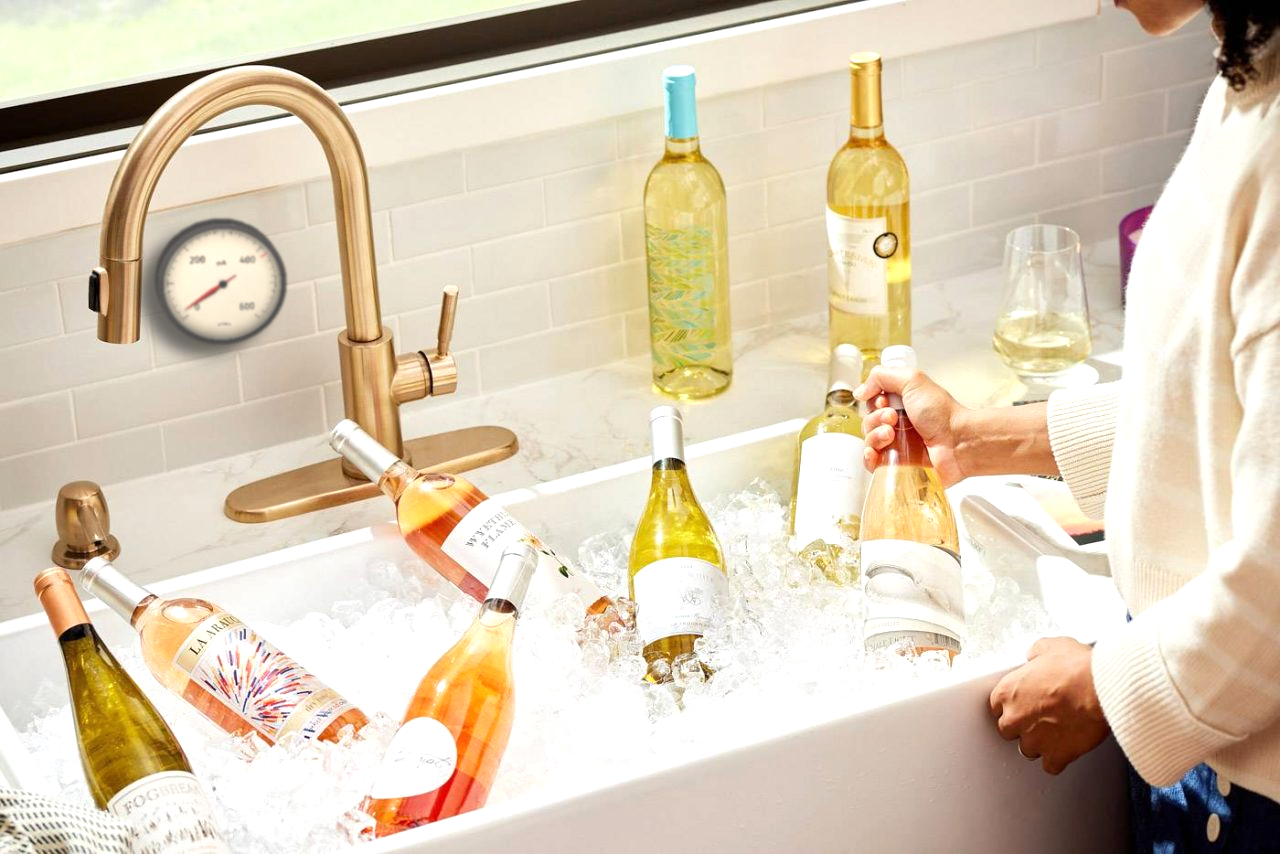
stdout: 20 mA
